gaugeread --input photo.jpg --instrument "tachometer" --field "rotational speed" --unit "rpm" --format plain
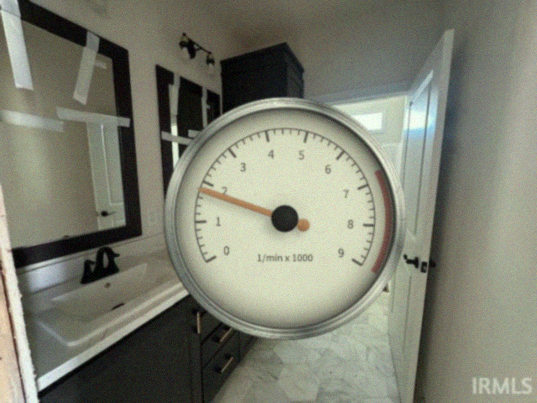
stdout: 1800 rpm
